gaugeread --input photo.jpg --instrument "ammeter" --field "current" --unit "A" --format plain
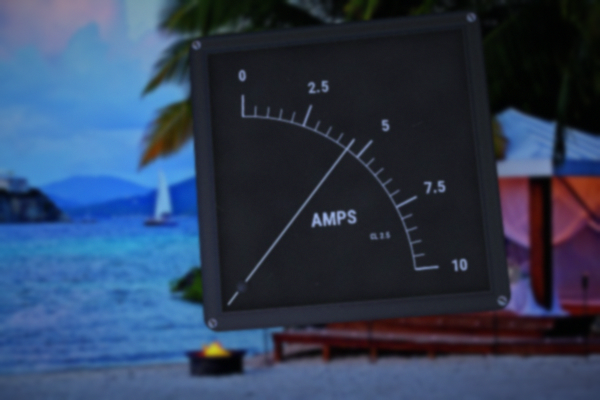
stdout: 4.5 A
